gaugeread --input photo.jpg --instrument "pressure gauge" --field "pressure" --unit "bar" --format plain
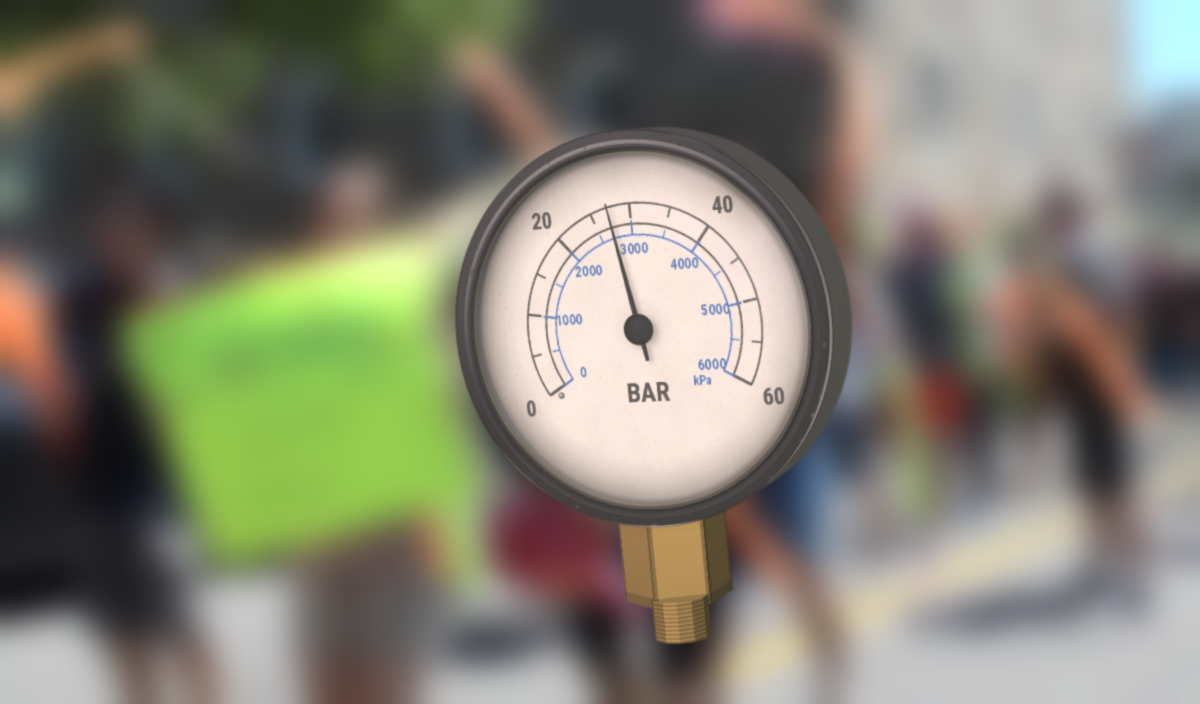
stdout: 27.5 bar
